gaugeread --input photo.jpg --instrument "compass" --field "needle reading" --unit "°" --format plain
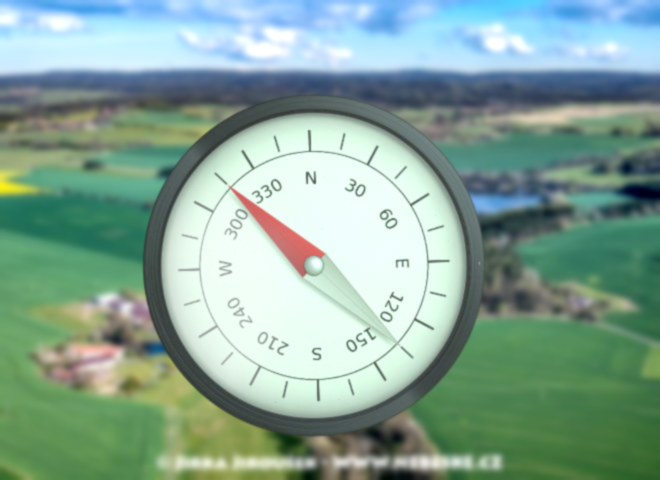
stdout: 315 °
